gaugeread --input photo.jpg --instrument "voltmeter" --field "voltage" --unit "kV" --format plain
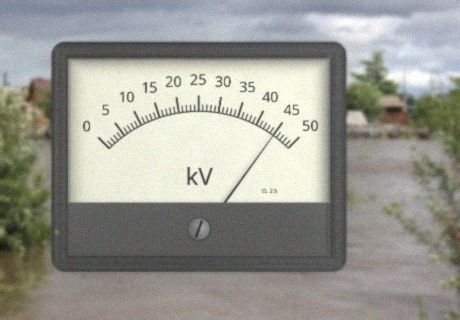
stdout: 45 kV
